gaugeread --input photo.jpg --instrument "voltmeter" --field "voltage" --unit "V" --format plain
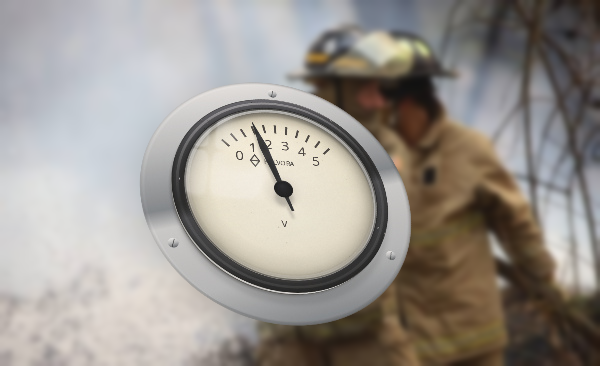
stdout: 1.5 V
